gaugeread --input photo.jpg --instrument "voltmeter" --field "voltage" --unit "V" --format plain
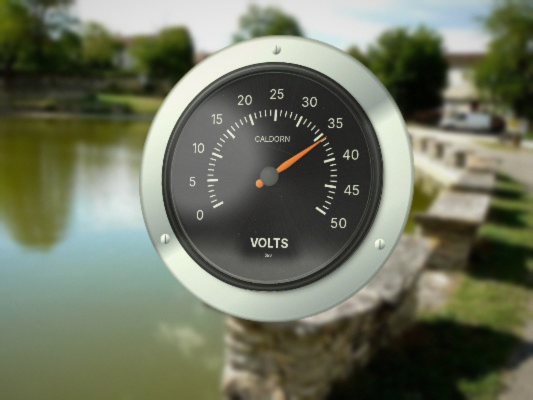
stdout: 36 V
